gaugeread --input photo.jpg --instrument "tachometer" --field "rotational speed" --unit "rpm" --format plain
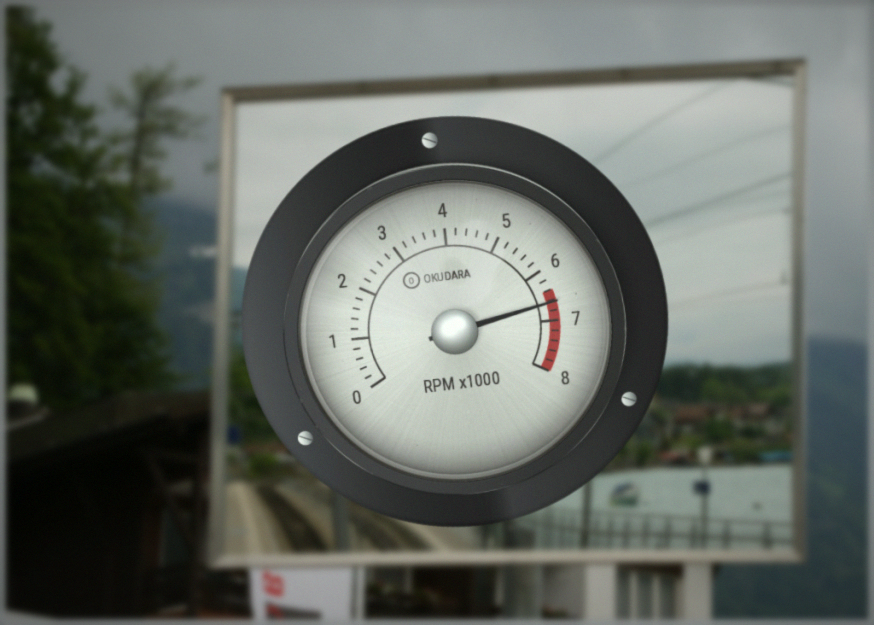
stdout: 6600 rpm
